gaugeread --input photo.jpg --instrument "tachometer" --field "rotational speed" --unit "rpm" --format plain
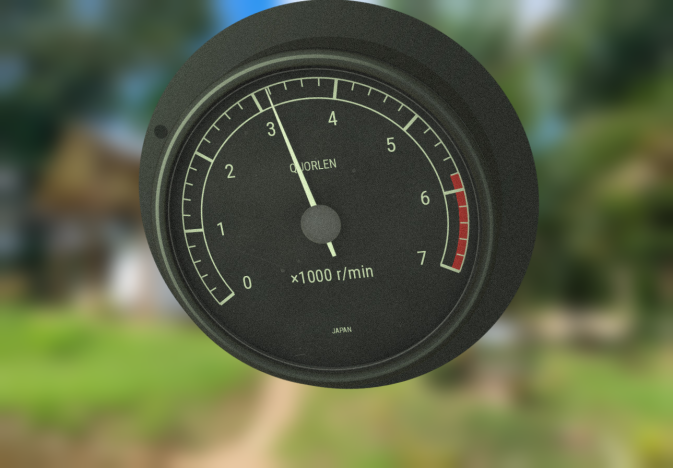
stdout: 3200 rpm
